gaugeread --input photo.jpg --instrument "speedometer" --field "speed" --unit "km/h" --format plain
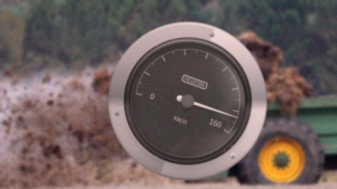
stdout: 145 km/h
